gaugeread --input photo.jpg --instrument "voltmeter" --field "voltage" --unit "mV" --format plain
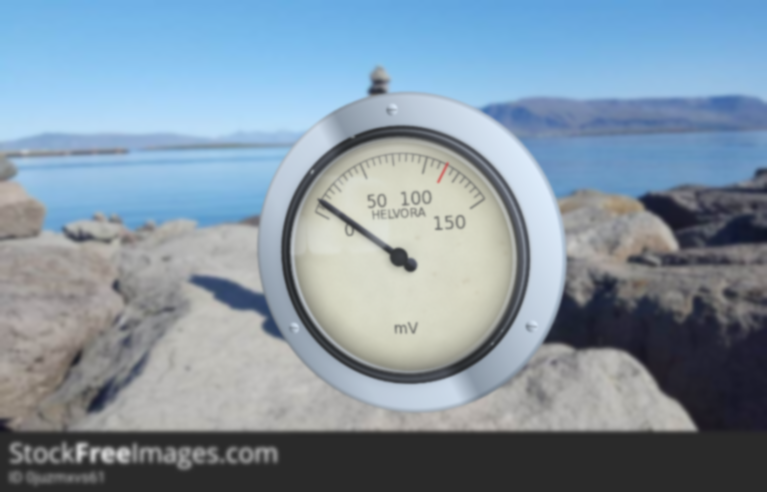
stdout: 10 mV
